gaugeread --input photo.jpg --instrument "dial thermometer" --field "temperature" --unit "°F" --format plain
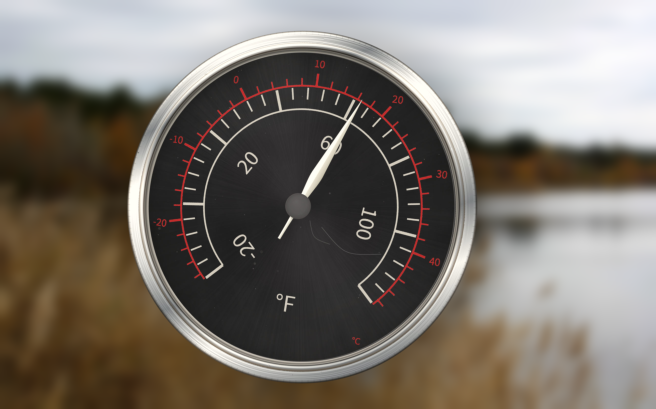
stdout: 62 °F
